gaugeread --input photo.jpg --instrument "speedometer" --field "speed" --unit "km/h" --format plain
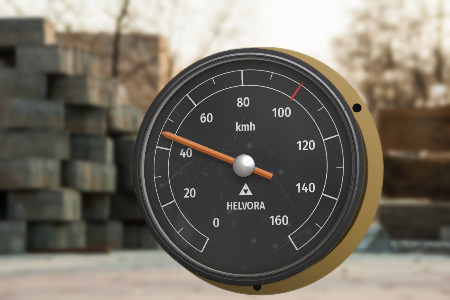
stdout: 45 km/h
